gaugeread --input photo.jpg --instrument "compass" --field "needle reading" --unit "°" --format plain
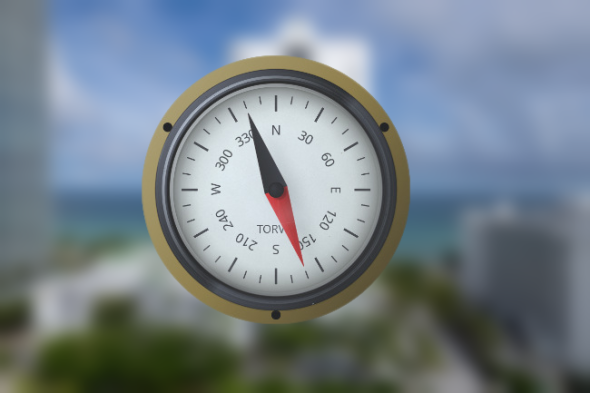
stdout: 160 °
